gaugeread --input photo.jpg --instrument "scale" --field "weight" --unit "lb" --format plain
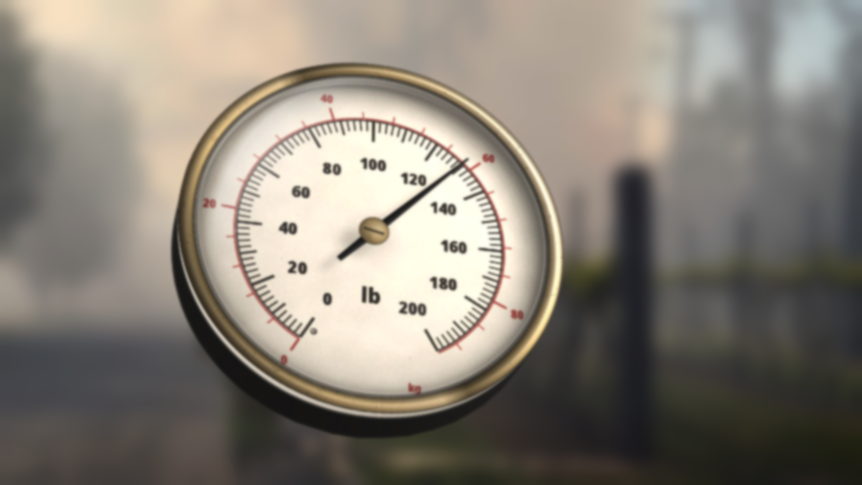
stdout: 130 lb
